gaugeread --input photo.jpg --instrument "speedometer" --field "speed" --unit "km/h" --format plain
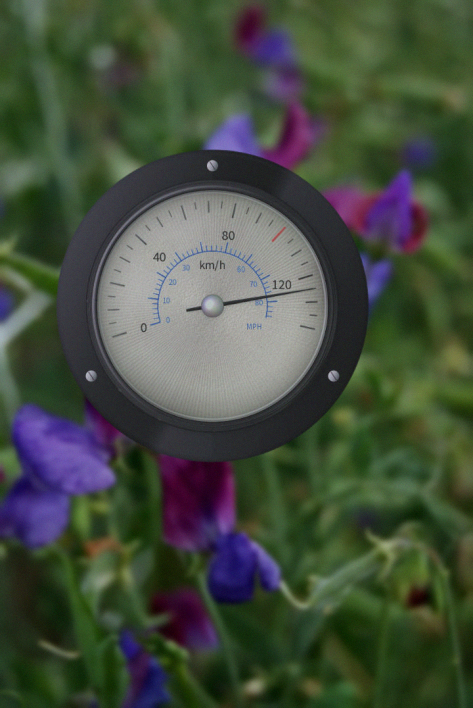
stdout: 125 km/h
